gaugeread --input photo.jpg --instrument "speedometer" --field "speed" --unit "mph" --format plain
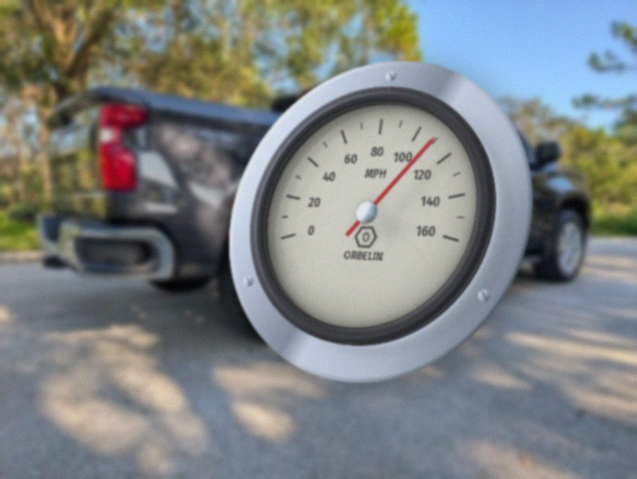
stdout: 110 mph
